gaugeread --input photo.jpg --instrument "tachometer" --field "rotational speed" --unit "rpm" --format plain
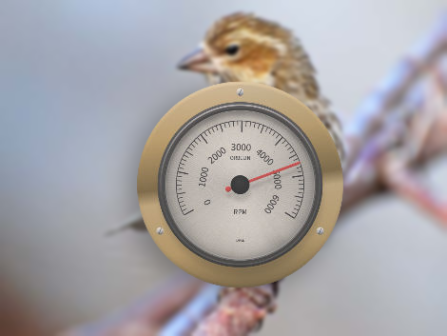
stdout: 4700 rpm
